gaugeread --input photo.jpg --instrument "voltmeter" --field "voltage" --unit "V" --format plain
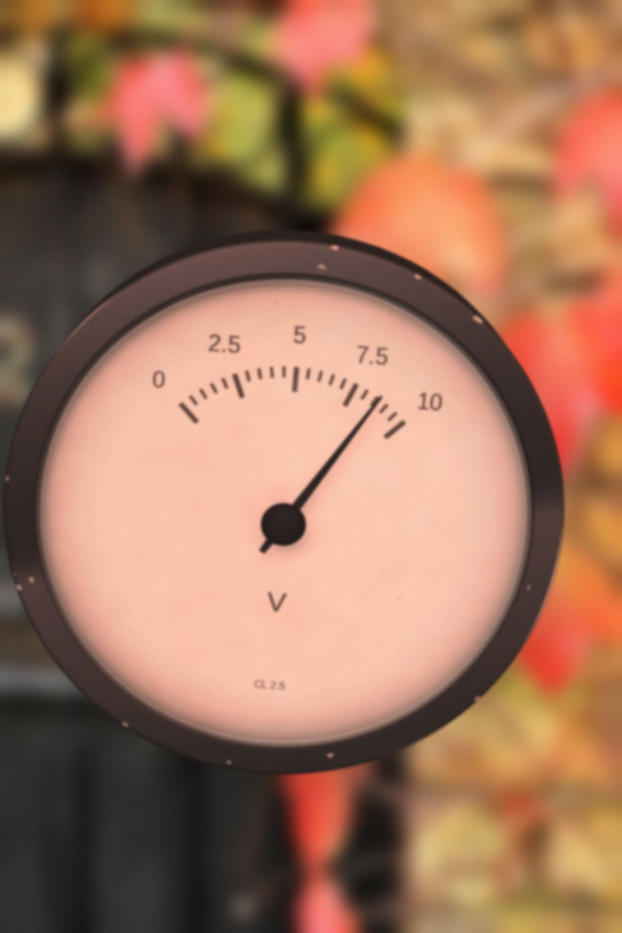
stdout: 8.5 V
